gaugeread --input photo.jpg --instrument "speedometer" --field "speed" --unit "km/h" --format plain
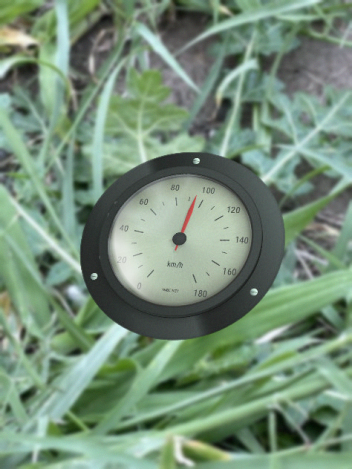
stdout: 95 km/h
